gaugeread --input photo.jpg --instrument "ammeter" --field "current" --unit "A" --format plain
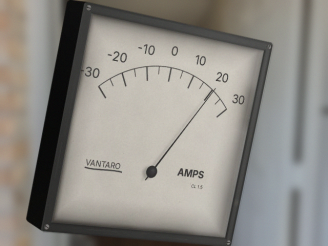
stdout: 20 A
